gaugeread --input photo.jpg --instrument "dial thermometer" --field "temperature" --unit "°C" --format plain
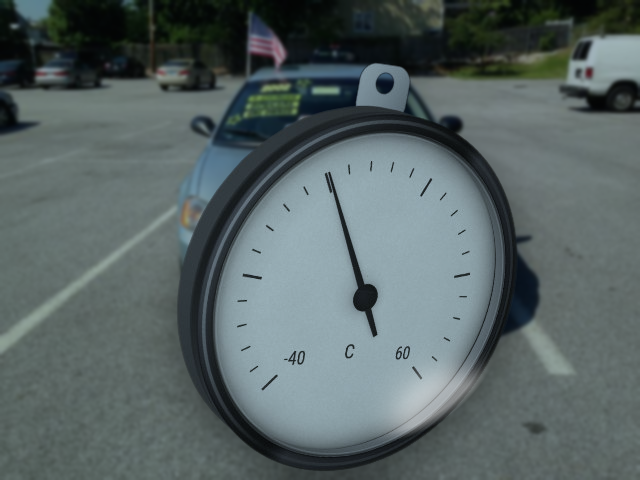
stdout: 0 °C
